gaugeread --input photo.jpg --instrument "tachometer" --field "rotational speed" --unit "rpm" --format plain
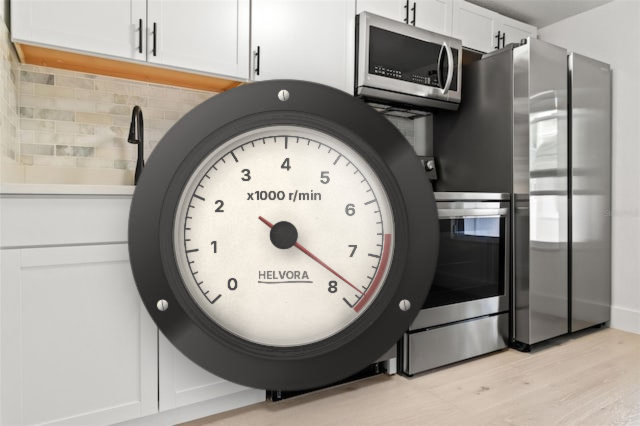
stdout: 7700 rpm
